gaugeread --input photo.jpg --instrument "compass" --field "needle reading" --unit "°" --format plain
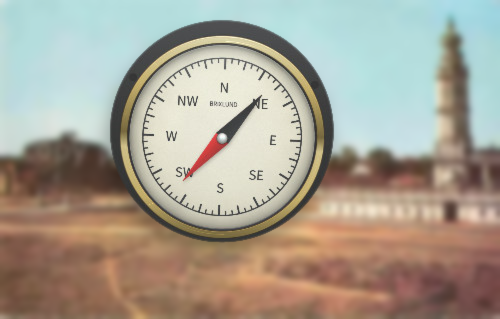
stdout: 220 °
